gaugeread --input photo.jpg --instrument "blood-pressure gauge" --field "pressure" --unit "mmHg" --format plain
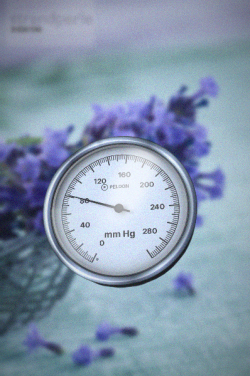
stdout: 80 mmHg
